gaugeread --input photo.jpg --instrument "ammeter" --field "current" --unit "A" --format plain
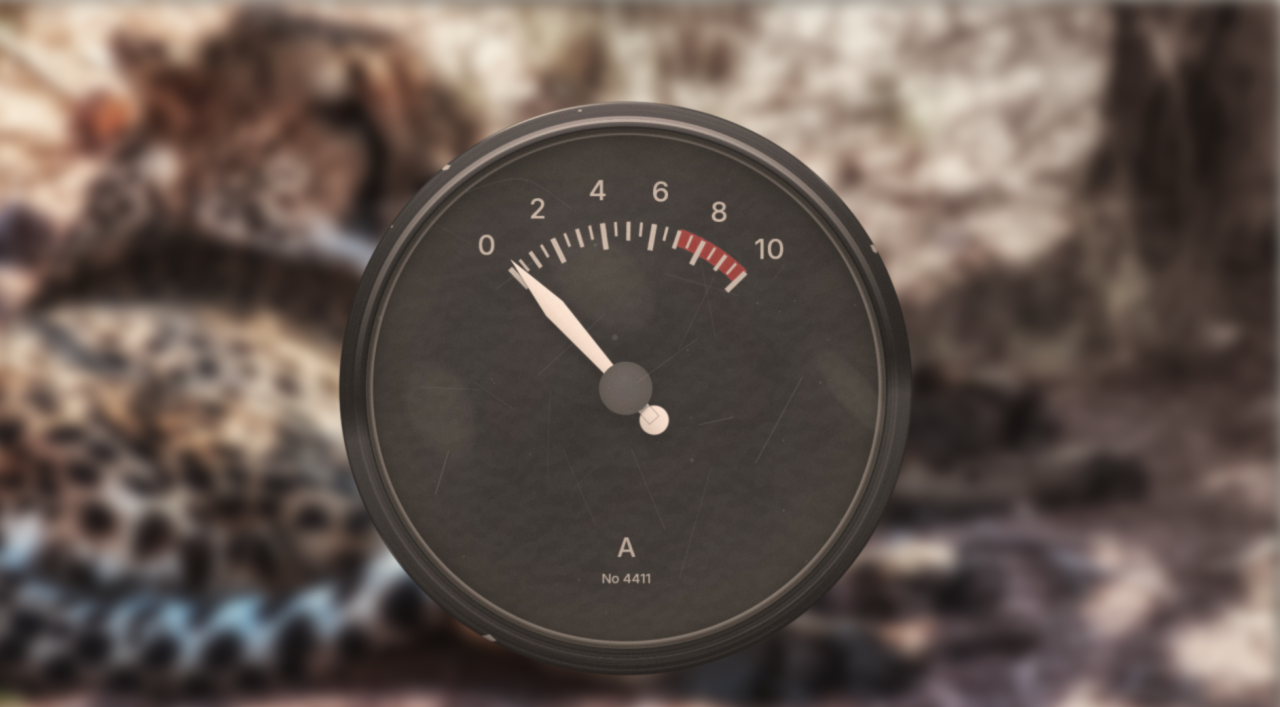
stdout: 0.25 A
